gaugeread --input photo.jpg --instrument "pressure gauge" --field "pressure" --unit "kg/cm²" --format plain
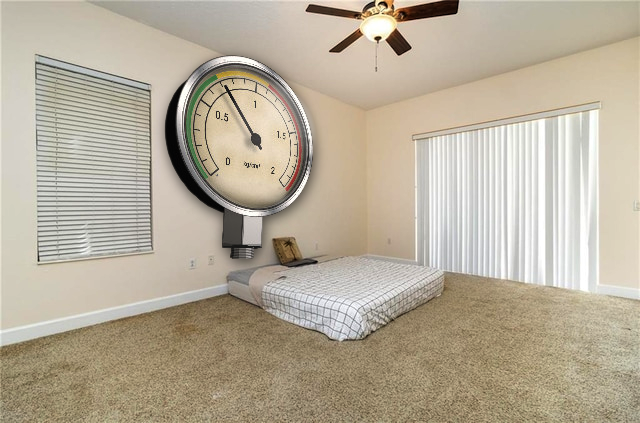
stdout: 0.7 kg/cm²
